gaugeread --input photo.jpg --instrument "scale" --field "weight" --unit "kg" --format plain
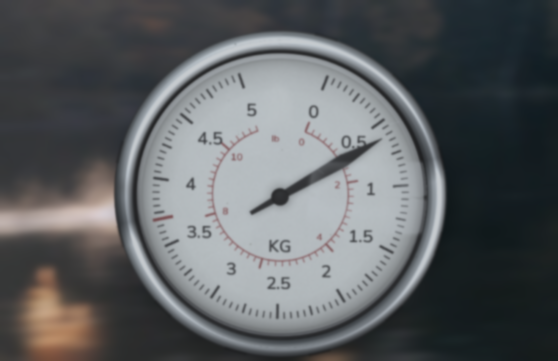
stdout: 0.6 kg
